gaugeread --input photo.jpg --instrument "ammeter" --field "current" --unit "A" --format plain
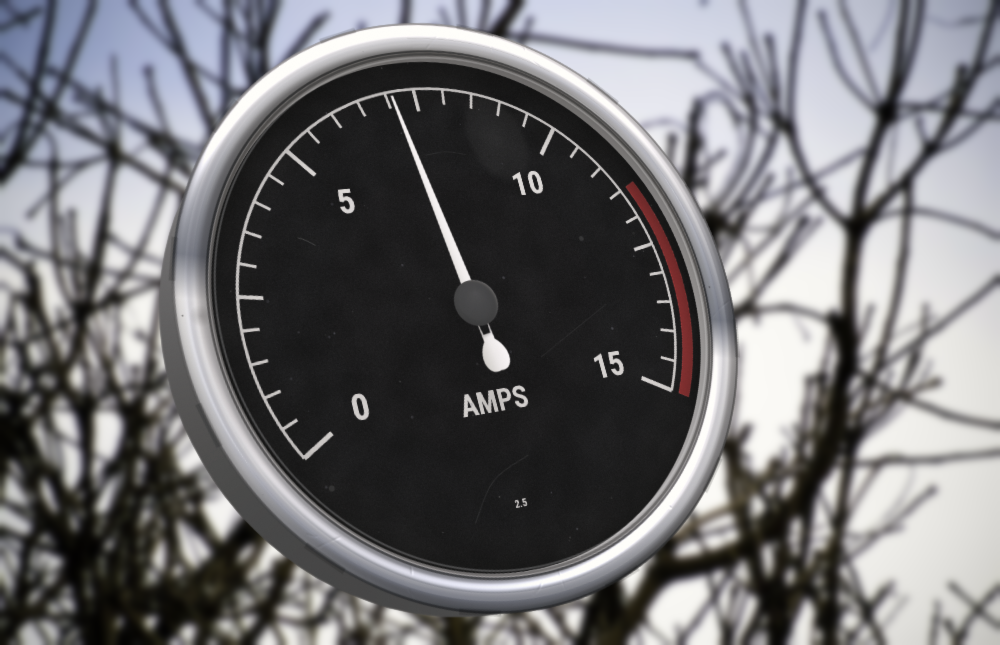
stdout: 7 A
